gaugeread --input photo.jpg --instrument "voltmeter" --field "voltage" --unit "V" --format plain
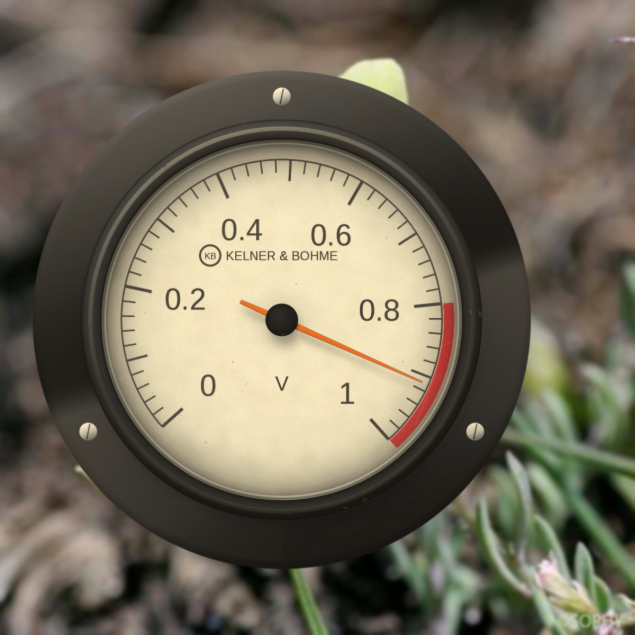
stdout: 0.91 V
